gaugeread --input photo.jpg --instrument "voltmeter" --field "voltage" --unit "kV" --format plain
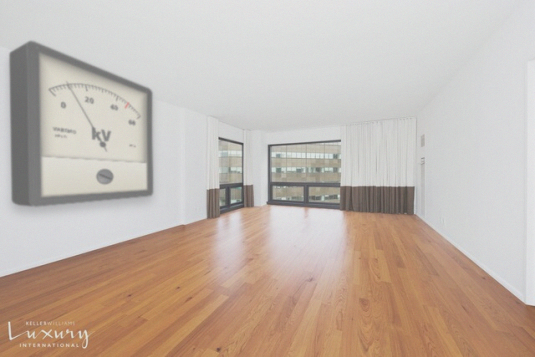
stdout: 10 kV
